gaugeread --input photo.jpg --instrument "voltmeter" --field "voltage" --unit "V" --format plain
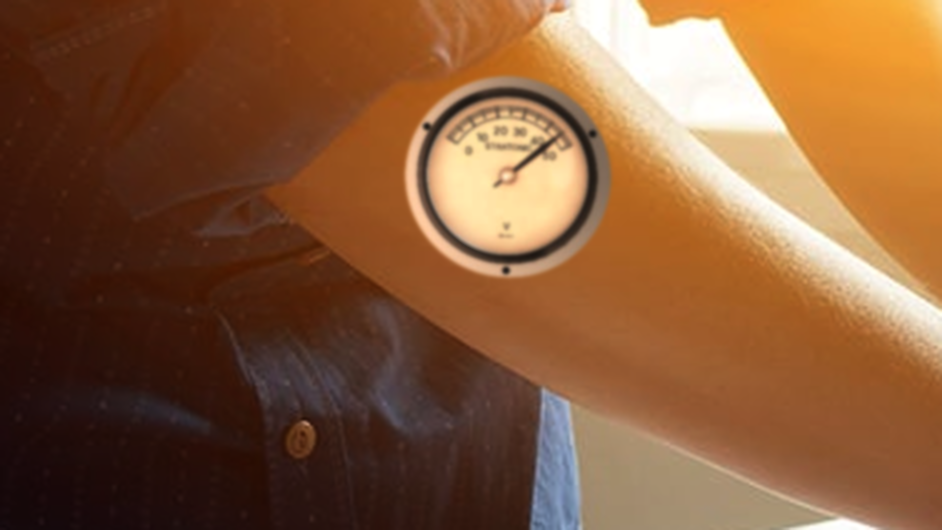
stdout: 45 V
